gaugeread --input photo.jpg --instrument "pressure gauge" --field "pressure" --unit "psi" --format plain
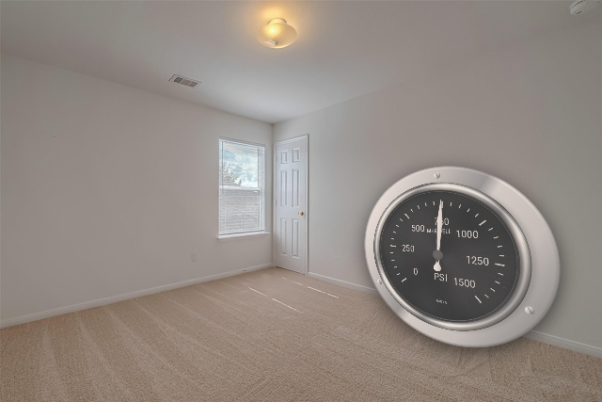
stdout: 750 psi
